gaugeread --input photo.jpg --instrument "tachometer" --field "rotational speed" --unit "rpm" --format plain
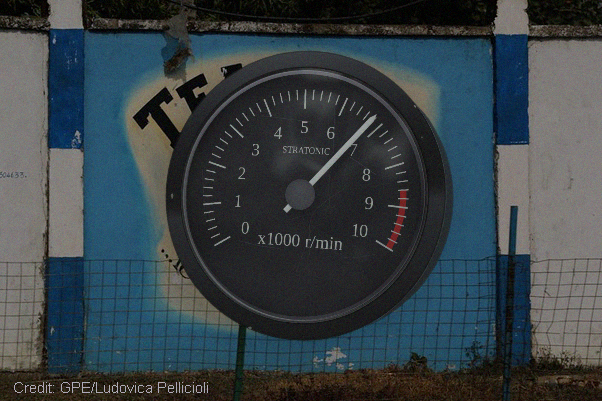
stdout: 6800 rpm
